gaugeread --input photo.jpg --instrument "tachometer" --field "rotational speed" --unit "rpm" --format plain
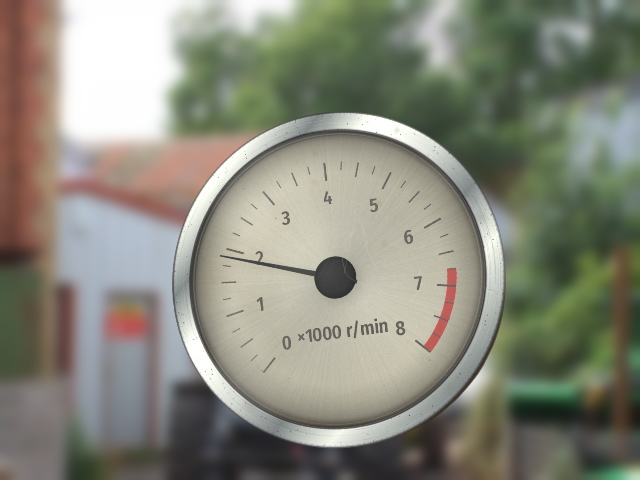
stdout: 1875 rpm
